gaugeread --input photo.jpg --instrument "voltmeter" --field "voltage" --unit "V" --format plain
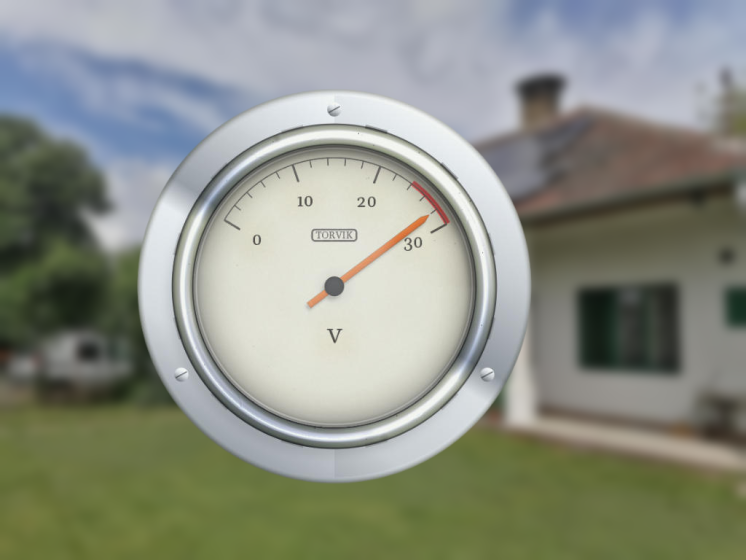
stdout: 28 V
